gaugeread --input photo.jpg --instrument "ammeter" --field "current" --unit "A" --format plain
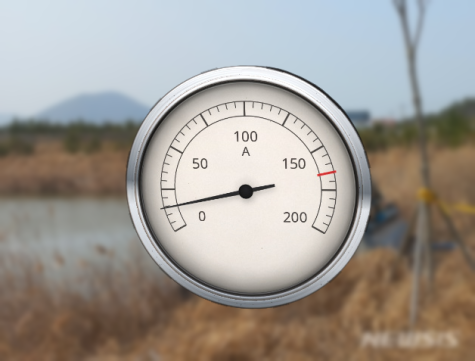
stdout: 15 A
